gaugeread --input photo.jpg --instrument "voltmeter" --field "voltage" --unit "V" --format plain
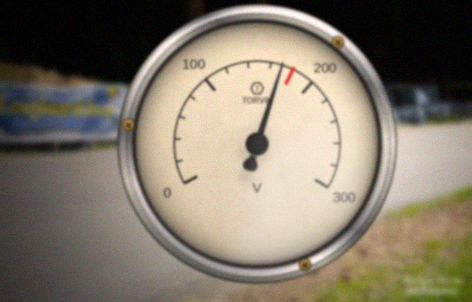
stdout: 170 V
